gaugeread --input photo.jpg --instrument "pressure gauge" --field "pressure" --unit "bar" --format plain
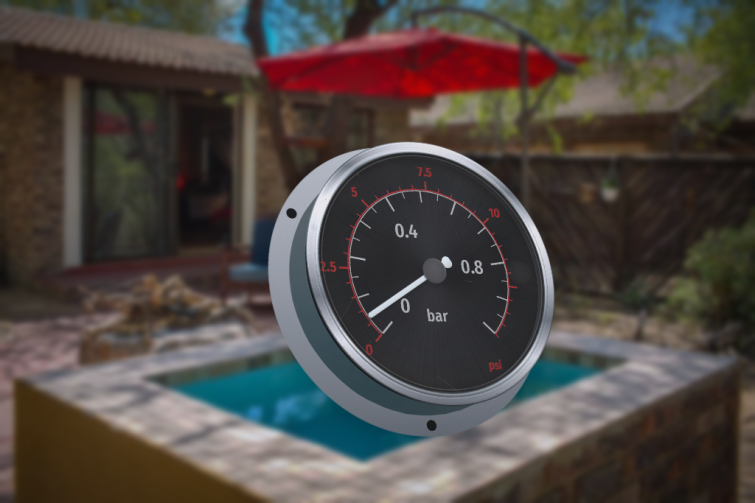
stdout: 0.05 bar
